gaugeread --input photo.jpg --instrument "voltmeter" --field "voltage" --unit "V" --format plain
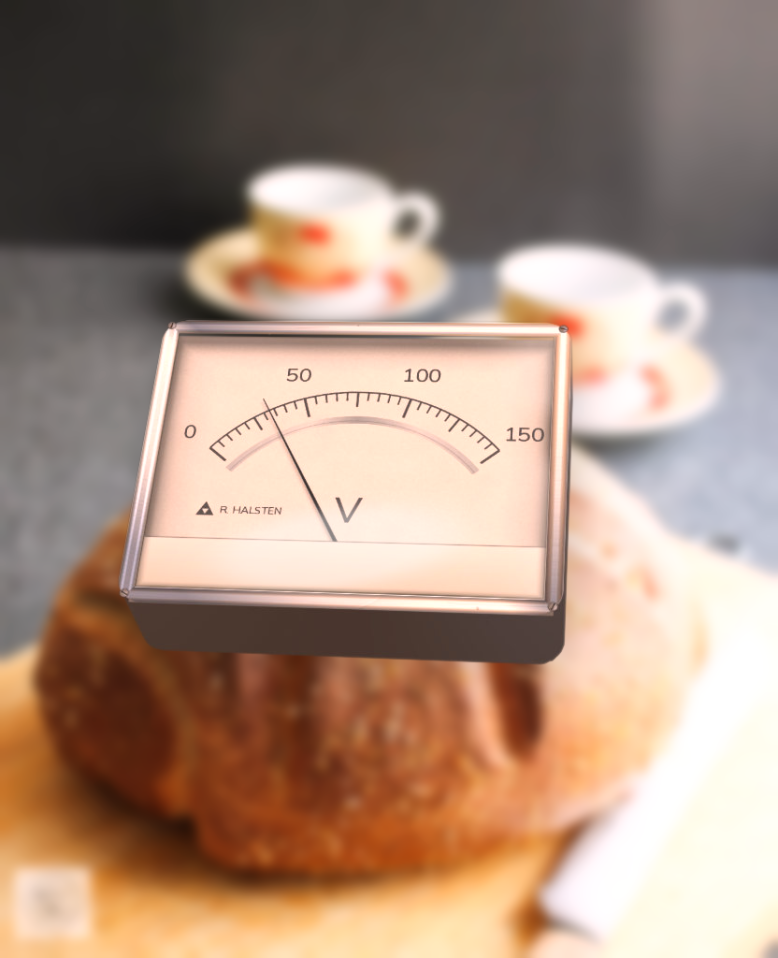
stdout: 32.5 V
